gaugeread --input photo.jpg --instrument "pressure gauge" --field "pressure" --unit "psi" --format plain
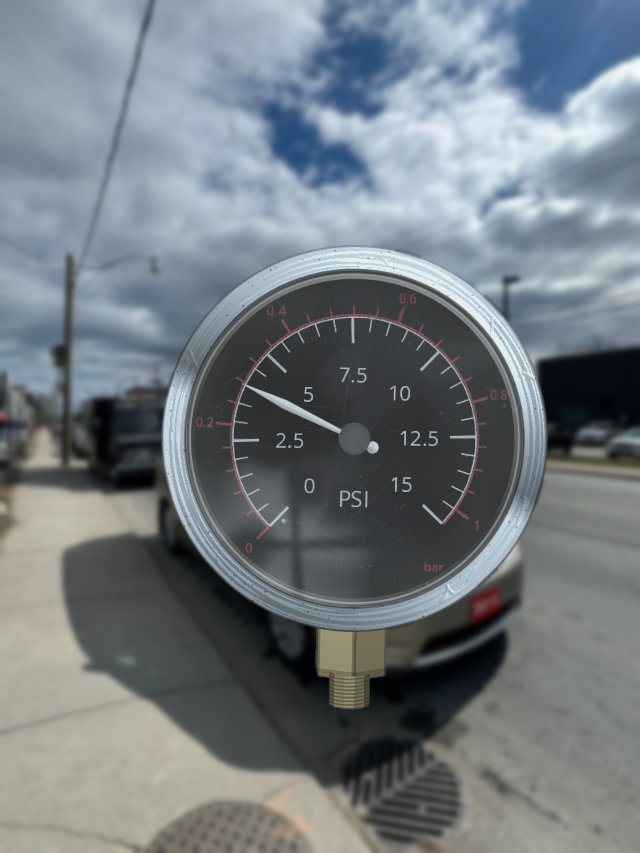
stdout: 4 psi
